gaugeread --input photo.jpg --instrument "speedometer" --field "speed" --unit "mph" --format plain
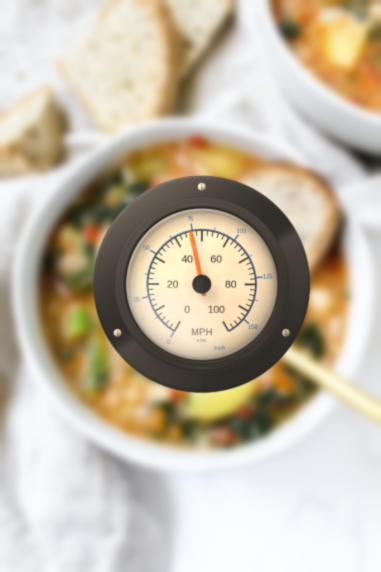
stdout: 46 mph
